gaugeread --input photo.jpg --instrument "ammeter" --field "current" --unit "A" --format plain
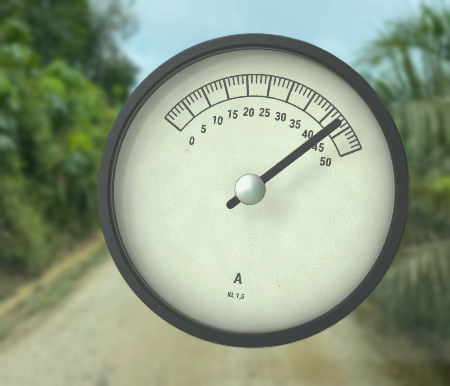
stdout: 43 A
